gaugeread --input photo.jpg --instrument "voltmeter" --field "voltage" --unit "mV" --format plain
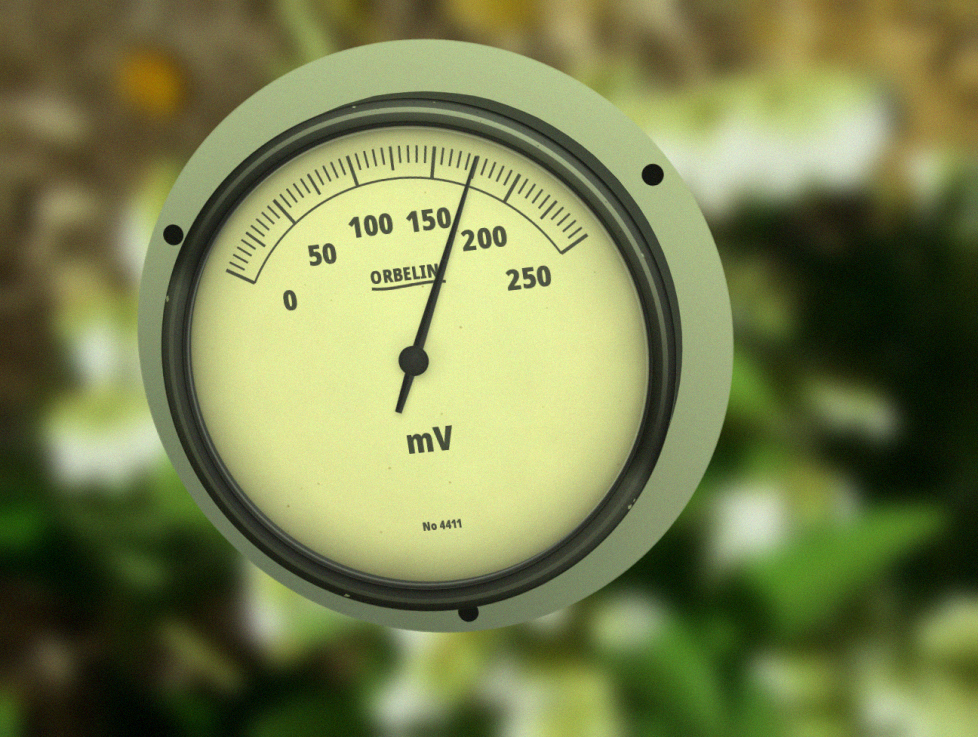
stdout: 175 mV
